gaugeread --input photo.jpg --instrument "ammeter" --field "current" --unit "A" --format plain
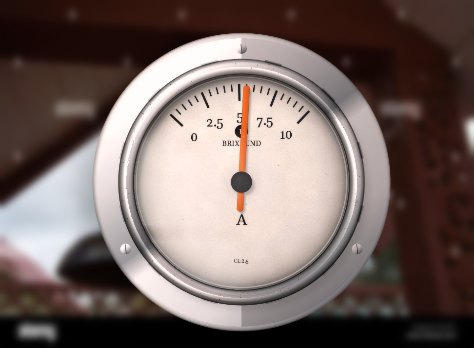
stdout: 5.5 A
